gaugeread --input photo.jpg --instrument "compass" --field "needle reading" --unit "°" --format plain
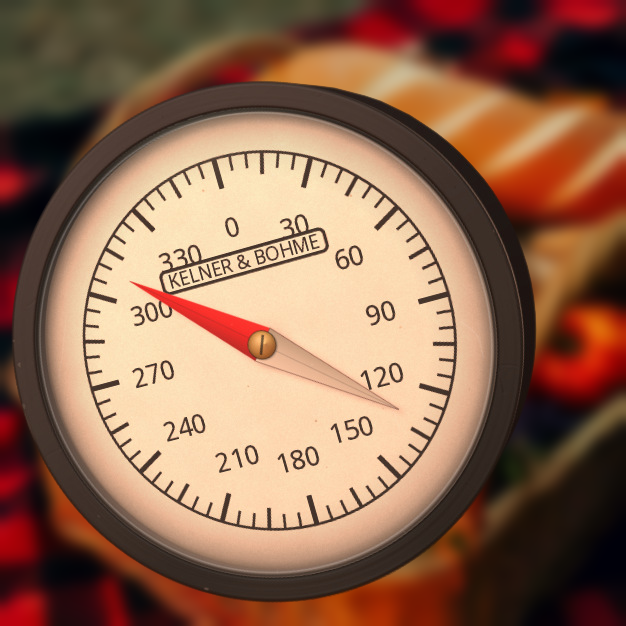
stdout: 310 °
